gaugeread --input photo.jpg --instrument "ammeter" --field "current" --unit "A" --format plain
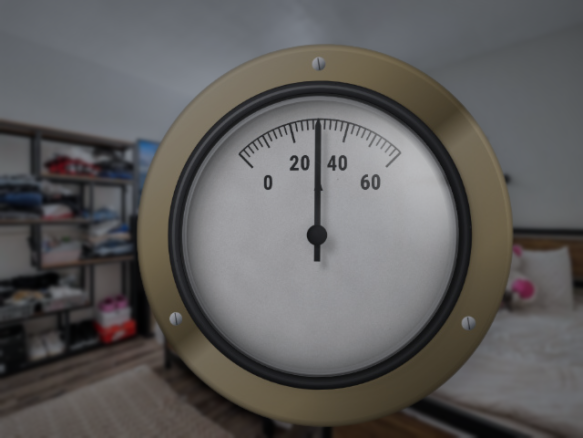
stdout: 30 A
